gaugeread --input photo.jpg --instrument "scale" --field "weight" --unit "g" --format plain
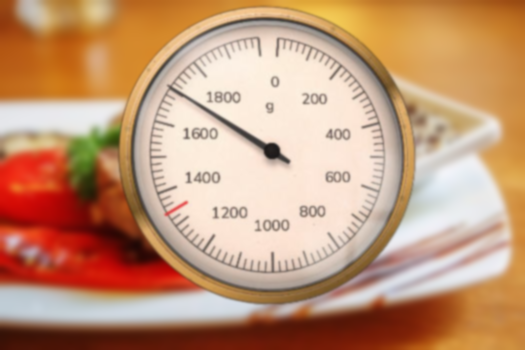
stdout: 1700 g
